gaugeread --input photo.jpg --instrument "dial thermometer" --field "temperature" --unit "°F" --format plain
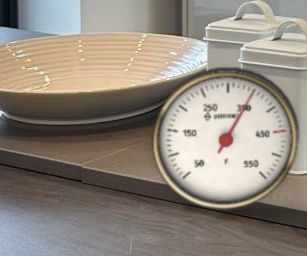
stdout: 350 °F
